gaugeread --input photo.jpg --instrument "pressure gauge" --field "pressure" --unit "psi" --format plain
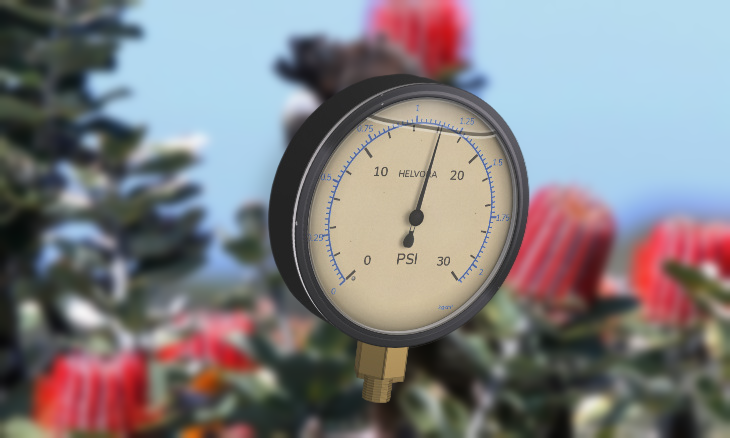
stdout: 16 psi
